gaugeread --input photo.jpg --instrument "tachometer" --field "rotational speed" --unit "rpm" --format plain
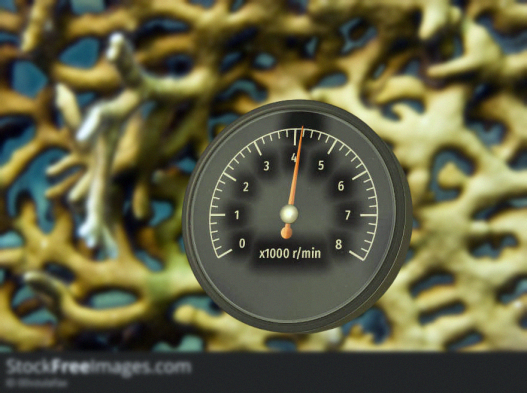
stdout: 4200 rpm
